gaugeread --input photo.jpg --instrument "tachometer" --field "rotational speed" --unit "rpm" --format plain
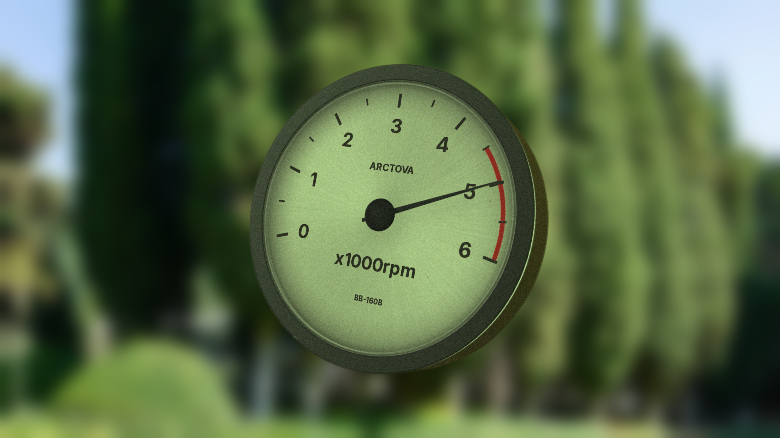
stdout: 5000 rpm
